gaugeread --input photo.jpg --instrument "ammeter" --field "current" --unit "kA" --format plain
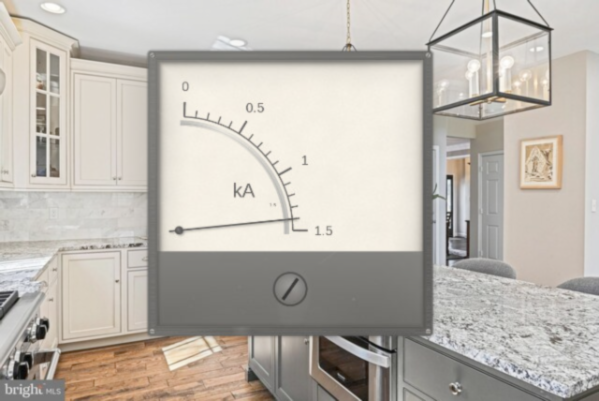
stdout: 1.4 kA
